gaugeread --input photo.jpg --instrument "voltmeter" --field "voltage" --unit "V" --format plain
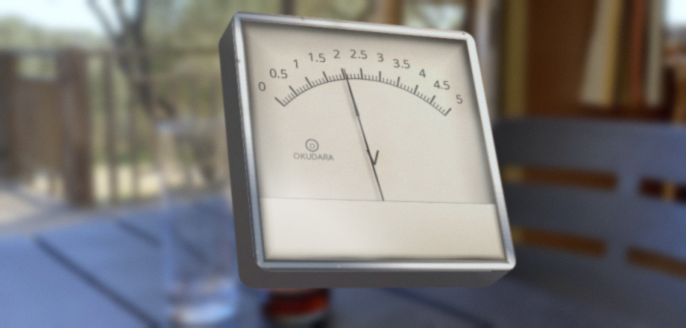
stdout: 2 V
